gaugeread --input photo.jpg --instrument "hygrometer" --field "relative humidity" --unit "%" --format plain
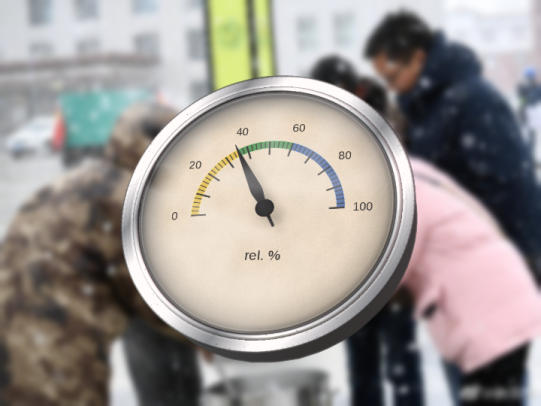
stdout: 36 %
